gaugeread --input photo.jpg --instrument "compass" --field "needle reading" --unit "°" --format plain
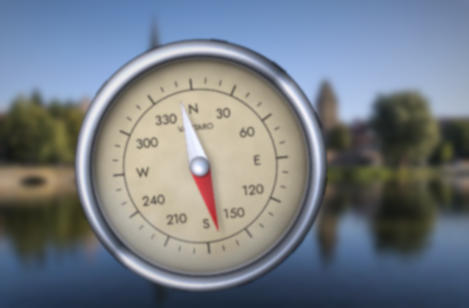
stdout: 170 °
